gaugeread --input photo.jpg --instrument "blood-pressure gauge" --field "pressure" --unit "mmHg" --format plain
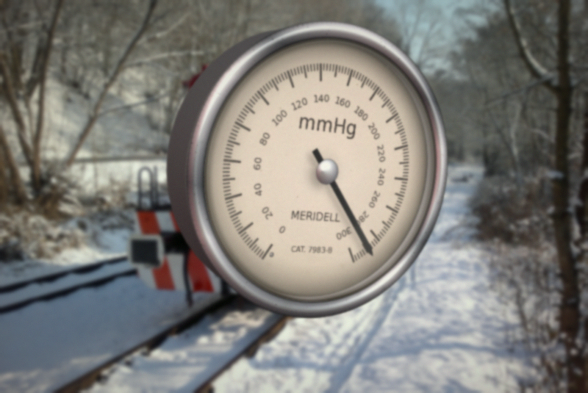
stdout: 290 mmHg
